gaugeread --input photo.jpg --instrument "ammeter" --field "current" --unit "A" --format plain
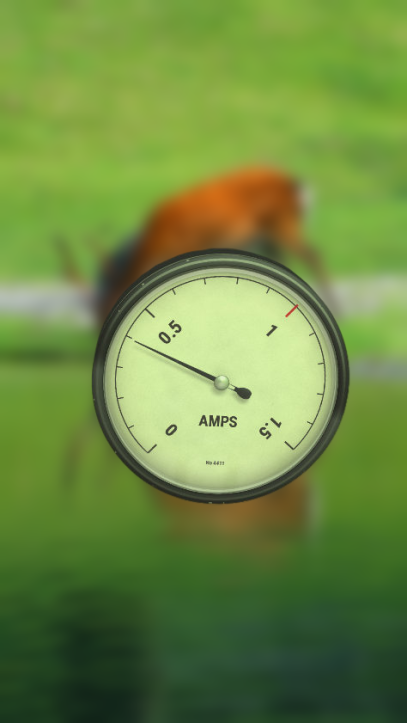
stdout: 0.4 A
